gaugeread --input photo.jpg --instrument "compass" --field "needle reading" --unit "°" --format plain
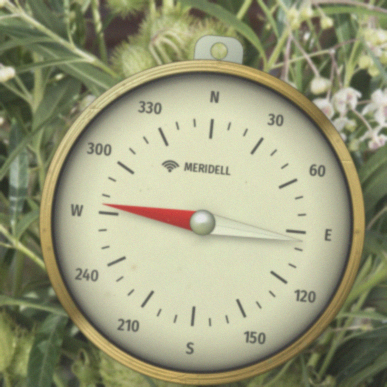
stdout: 275 °
